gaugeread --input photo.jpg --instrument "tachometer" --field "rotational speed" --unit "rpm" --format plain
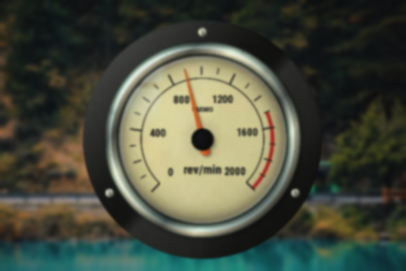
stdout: 900 rpm
